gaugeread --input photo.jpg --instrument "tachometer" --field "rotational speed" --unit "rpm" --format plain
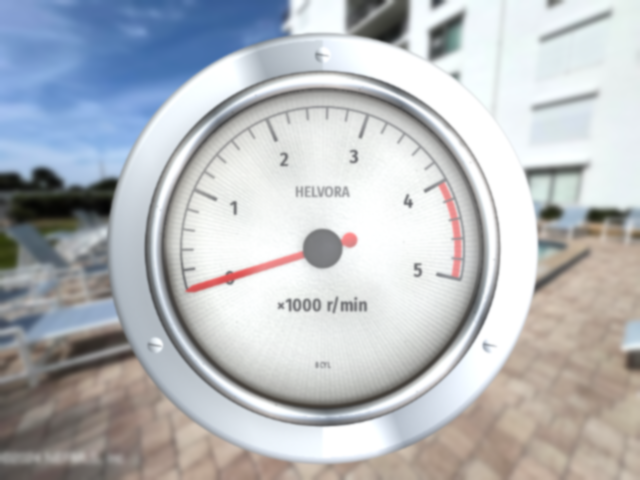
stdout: 0 rpm
